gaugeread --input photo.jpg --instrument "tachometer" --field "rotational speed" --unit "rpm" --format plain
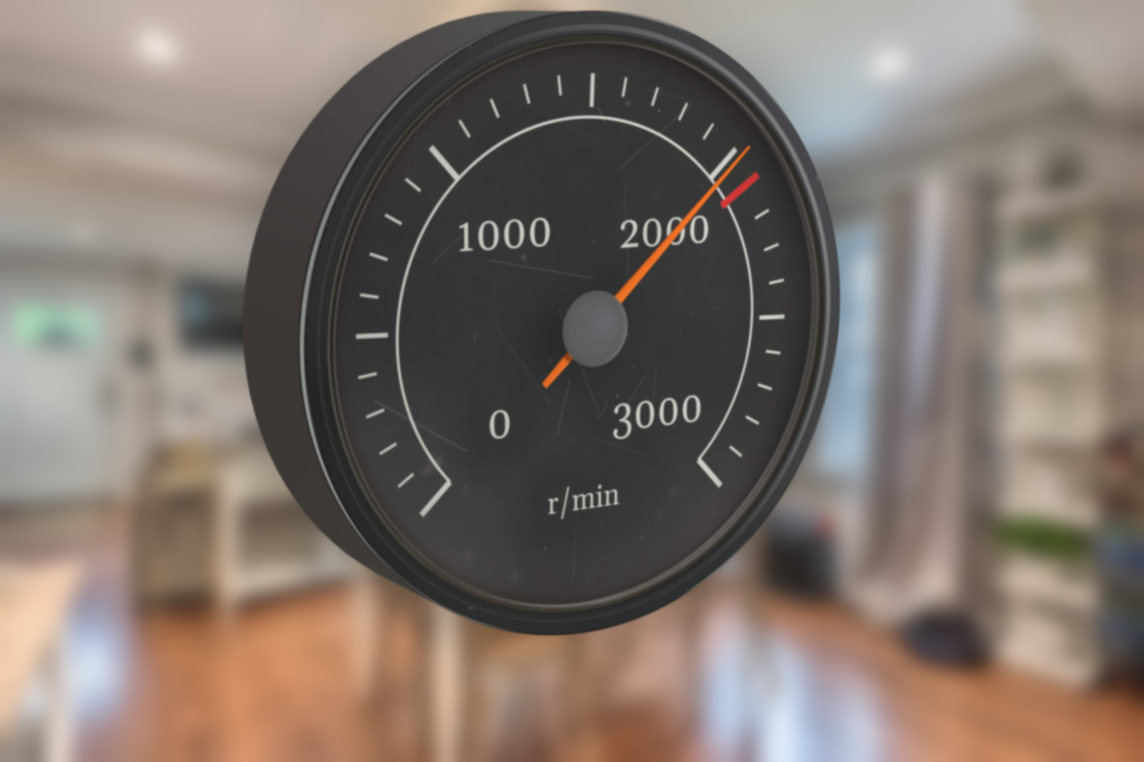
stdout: 2000 rpm
